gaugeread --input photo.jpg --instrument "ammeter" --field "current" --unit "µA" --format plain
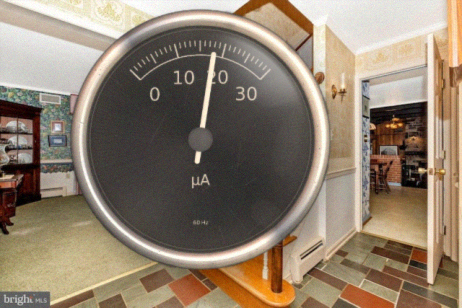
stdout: 18 µA
